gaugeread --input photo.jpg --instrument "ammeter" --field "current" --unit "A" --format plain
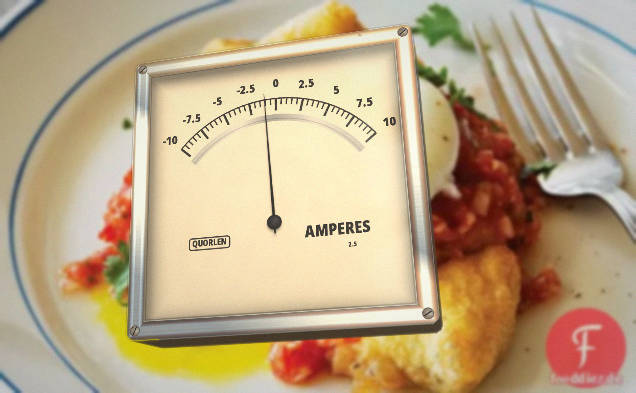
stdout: -1 A
